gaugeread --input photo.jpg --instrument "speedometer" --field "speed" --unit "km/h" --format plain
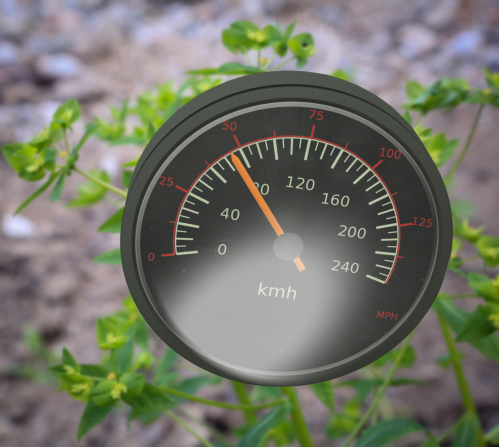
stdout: 75 km/h
